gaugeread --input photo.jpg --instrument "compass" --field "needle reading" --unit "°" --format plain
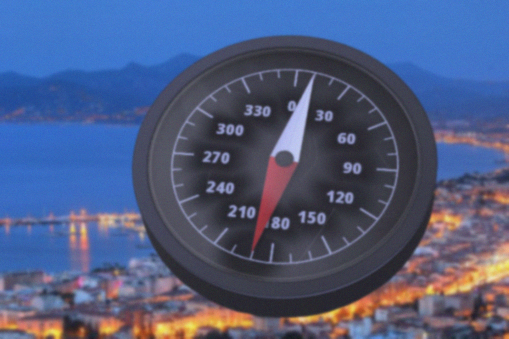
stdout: 190 °
